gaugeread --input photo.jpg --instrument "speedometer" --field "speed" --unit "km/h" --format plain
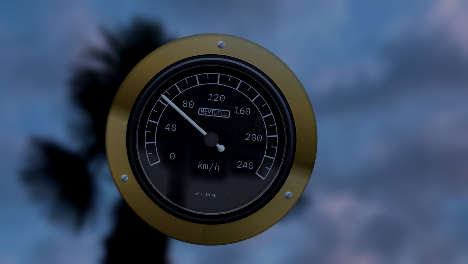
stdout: 65 km/h
